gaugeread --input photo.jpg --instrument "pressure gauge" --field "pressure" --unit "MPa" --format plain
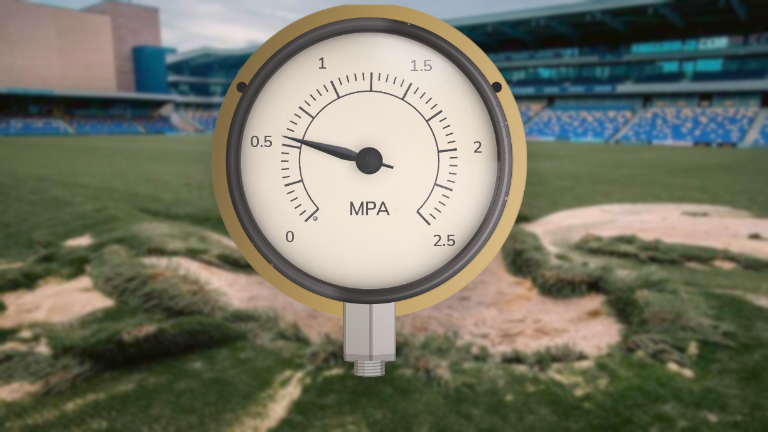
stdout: 0.55 MPa
